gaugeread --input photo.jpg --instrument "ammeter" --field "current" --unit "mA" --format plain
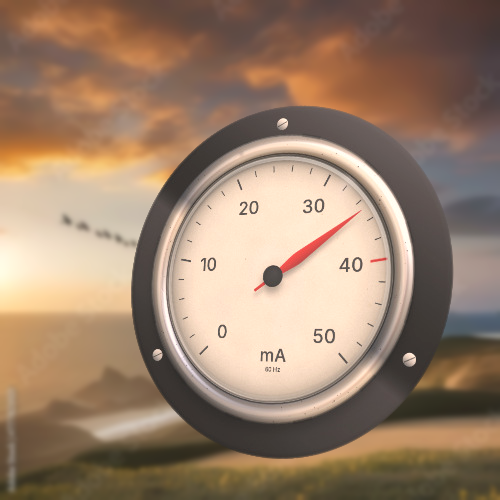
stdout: 35 mA
